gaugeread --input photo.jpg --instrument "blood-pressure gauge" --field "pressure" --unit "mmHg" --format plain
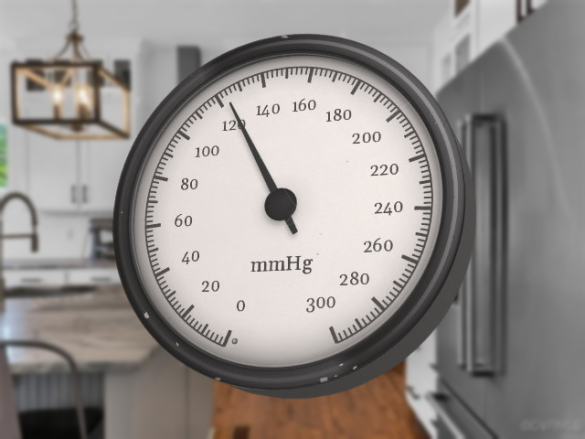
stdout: 124 mmHg
